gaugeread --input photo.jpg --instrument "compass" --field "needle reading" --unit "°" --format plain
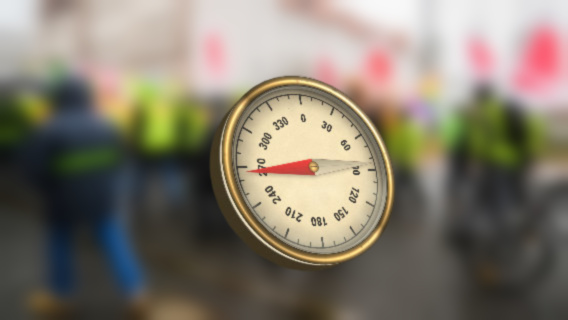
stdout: 265 °
